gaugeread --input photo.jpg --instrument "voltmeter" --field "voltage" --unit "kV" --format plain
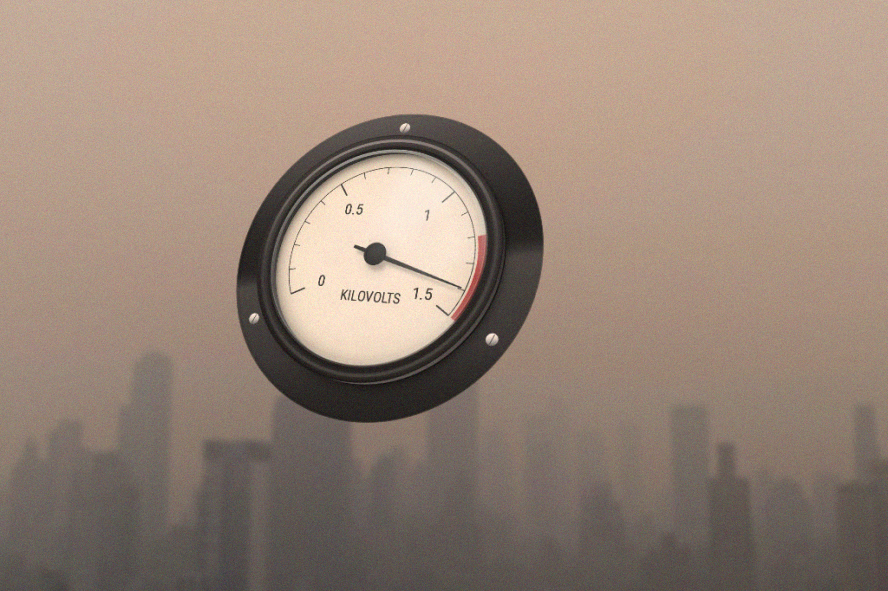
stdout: 1.4 kV
